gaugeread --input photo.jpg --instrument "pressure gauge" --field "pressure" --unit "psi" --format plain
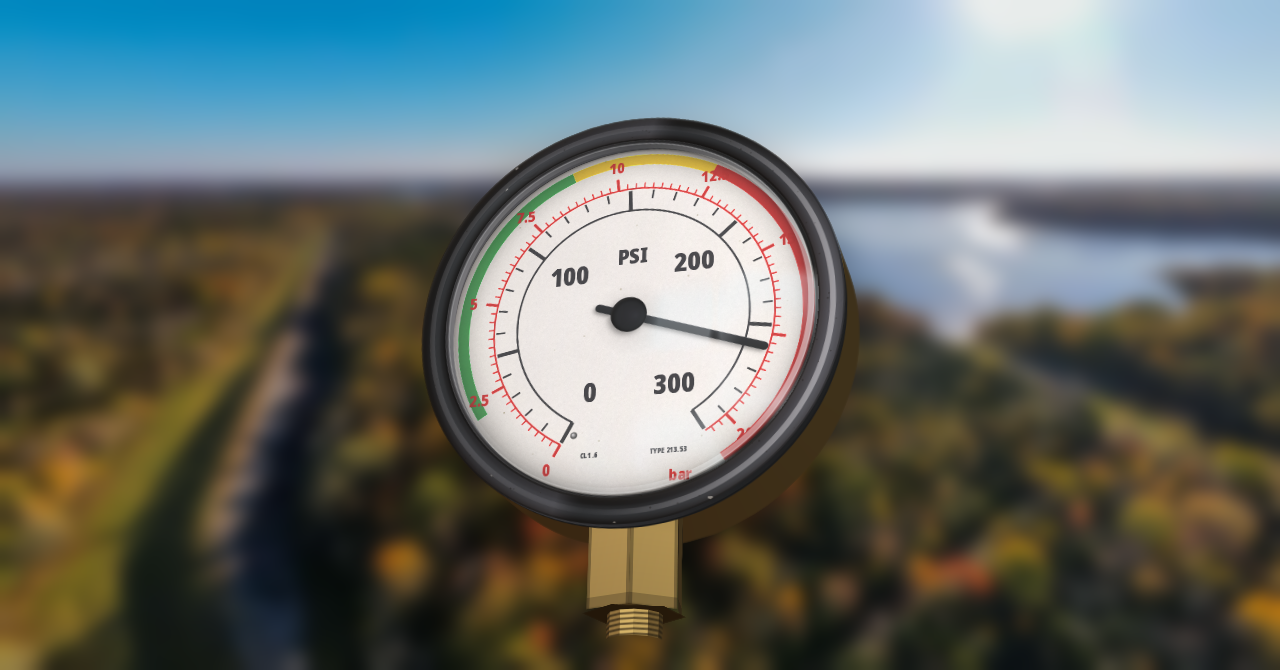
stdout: 260 psi
